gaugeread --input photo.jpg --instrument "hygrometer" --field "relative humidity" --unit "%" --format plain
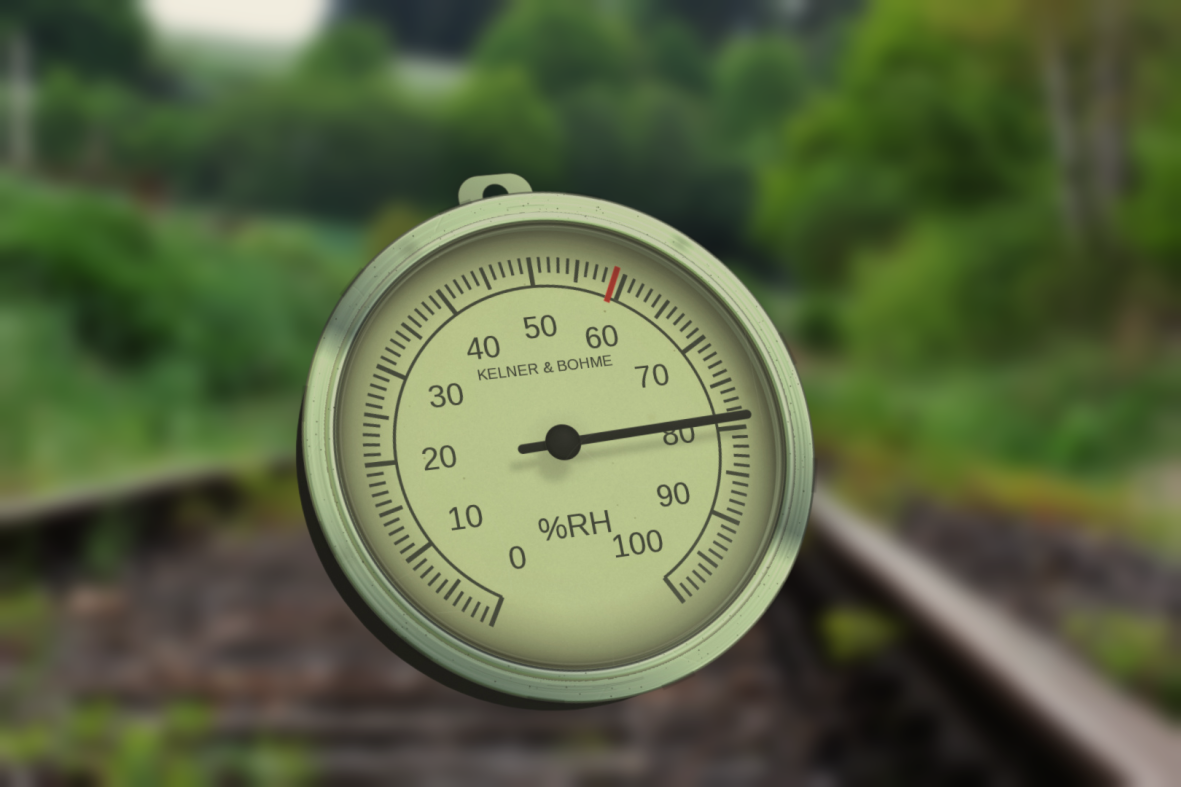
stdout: 79 %
